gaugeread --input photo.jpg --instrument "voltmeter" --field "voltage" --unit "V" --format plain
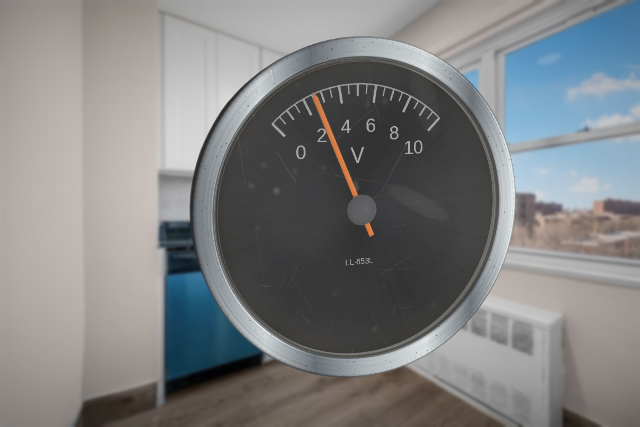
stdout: 2.5 V
